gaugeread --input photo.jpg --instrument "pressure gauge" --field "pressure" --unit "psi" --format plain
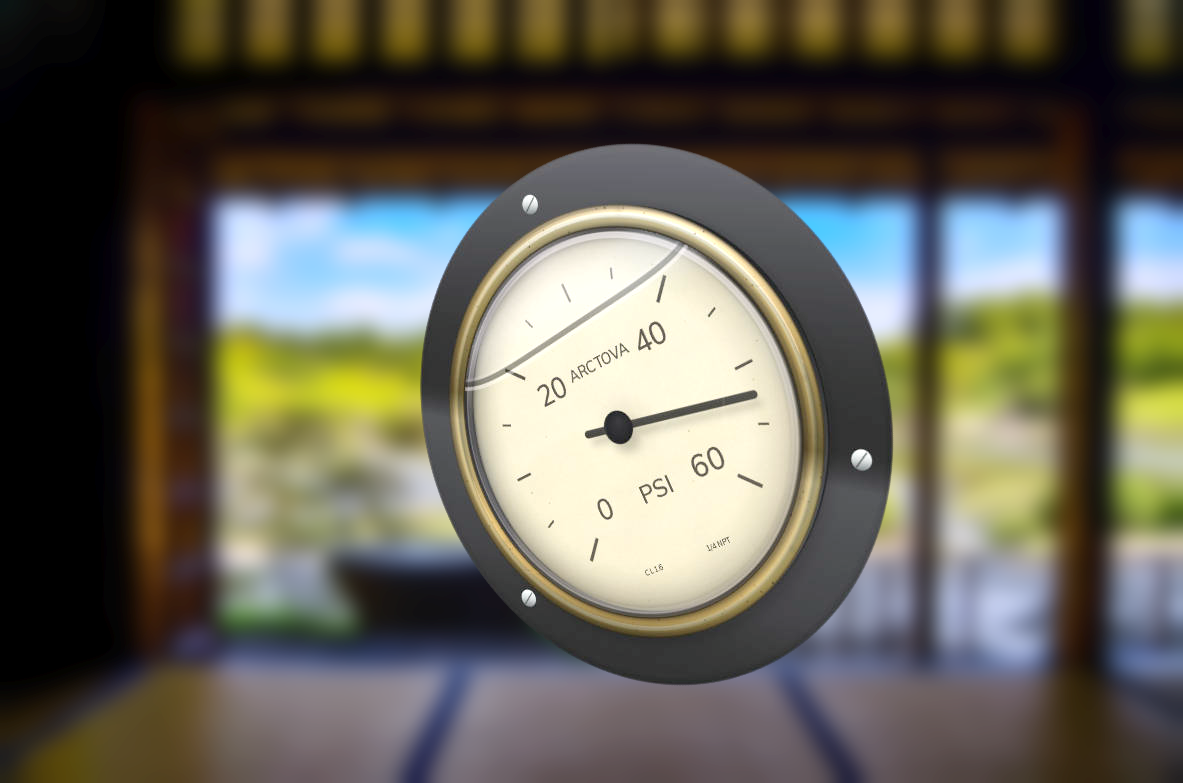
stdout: 52.5 psi
